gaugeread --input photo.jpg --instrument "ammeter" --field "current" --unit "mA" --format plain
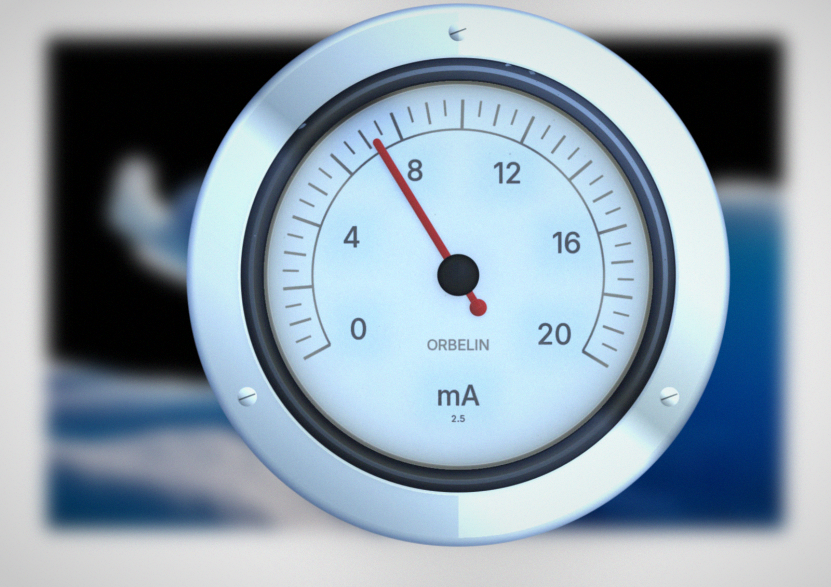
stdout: 7.25 mA
